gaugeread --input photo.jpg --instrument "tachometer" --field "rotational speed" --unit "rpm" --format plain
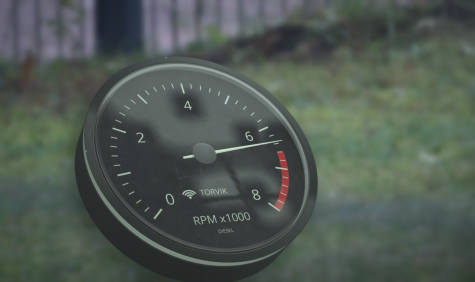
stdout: 6400 rpm
